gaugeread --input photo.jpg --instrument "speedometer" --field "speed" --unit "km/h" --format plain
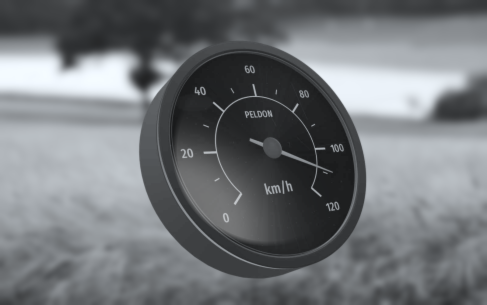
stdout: 110 km/h
